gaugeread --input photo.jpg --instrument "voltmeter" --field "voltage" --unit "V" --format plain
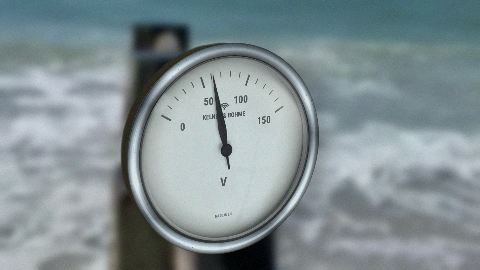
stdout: 60 V
